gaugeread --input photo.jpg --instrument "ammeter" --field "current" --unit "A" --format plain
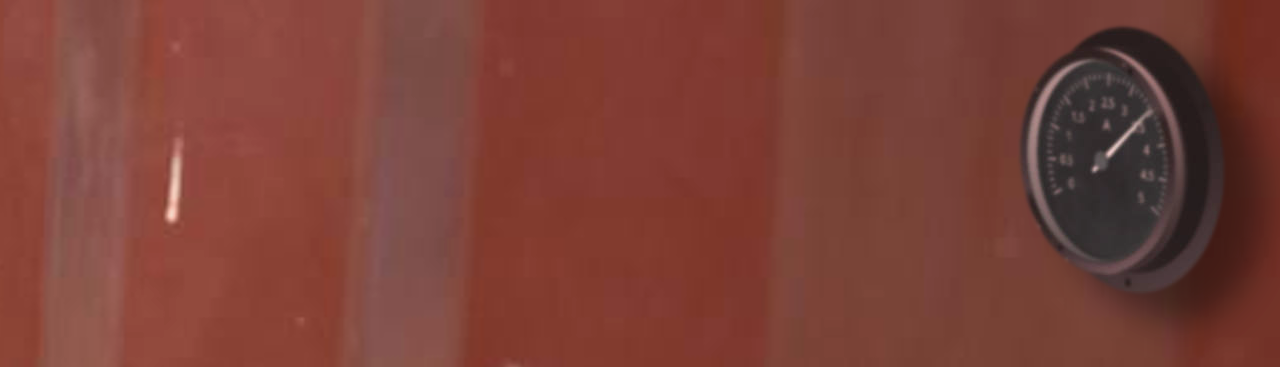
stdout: 3.5 A
